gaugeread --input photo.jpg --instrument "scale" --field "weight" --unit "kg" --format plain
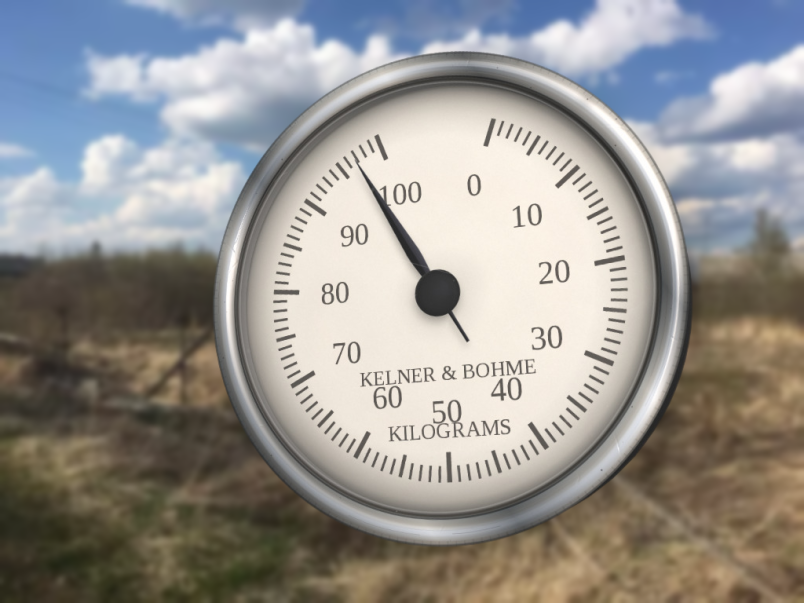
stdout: 97 kg
